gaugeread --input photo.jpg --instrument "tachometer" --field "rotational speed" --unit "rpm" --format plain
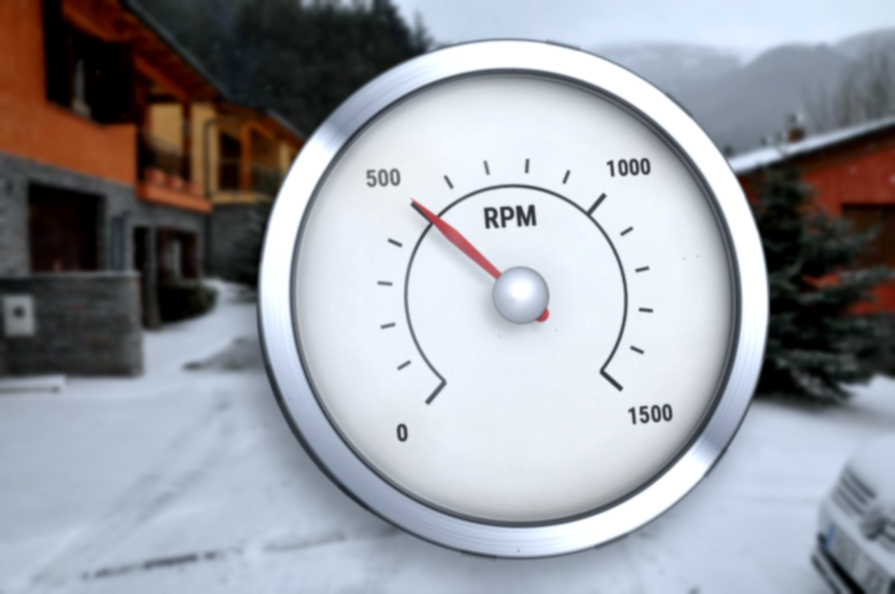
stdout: 500 rpm
